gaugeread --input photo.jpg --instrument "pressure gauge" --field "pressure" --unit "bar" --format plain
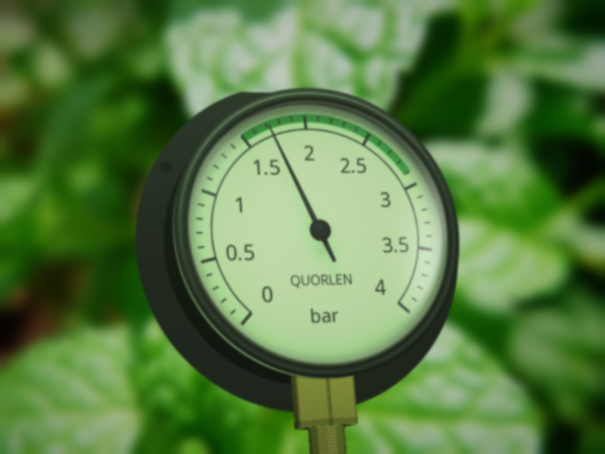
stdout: 1.7 bar
